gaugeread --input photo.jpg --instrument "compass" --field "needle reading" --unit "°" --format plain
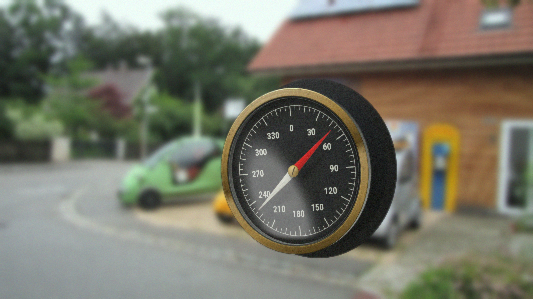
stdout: 50 °
